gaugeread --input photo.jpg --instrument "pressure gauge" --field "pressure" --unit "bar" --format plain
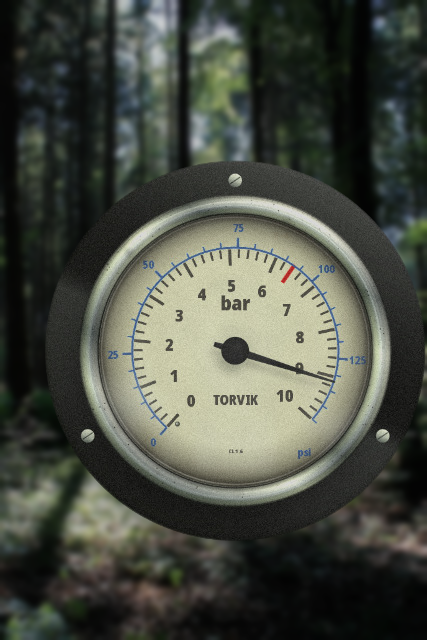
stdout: 9.1 bar
